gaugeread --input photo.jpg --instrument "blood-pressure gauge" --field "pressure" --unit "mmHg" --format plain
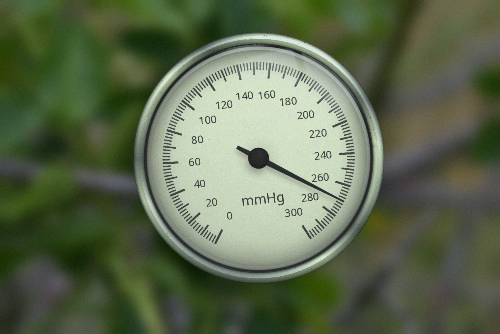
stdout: 270 mmHg
